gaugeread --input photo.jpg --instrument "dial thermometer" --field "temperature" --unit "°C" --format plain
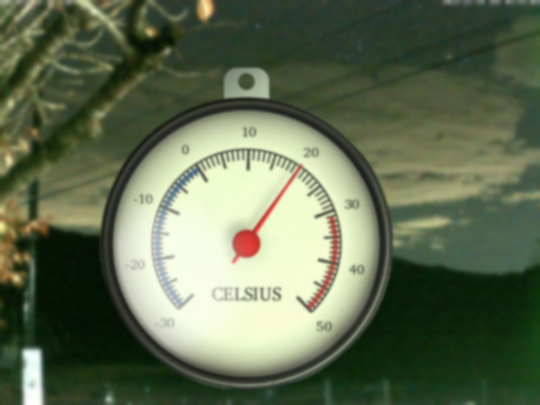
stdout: 20 °C
